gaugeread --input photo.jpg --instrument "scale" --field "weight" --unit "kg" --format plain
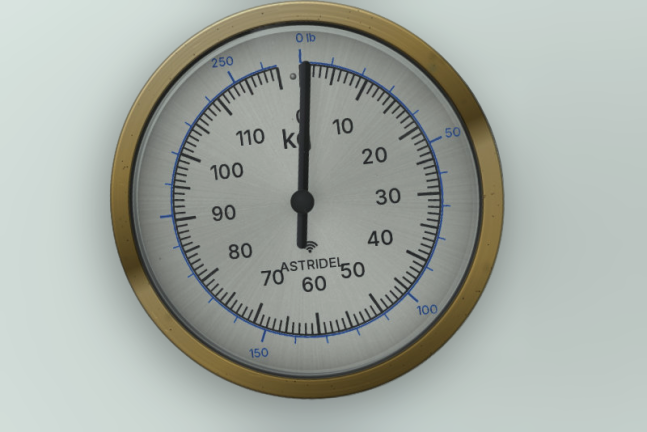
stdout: 1 kg
